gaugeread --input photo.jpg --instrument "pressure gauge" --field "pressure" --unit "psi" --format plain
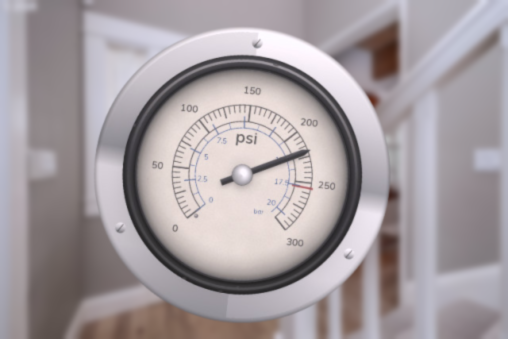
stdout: 220 psi
